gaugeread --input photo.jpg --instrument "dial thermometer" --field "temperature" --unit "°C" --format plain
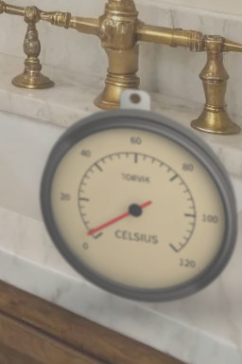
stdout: 4 °C
